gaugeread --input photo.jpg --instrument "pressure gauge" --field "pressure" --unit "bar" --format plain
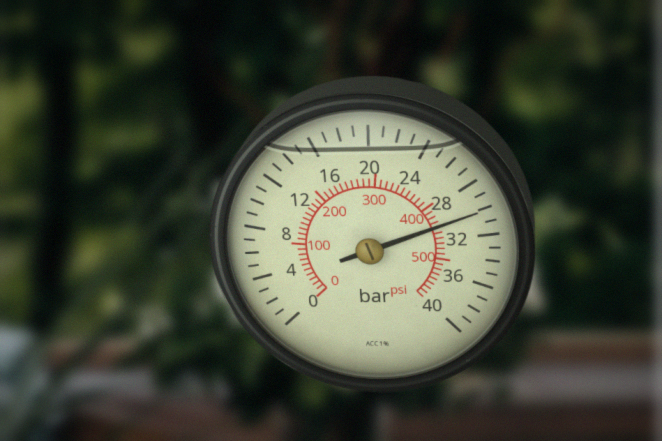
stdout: 30 bar
